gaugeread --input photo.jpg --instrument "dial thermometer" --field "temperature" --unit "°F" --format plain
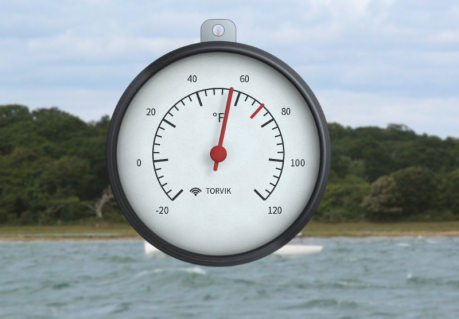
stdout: 56 °F
